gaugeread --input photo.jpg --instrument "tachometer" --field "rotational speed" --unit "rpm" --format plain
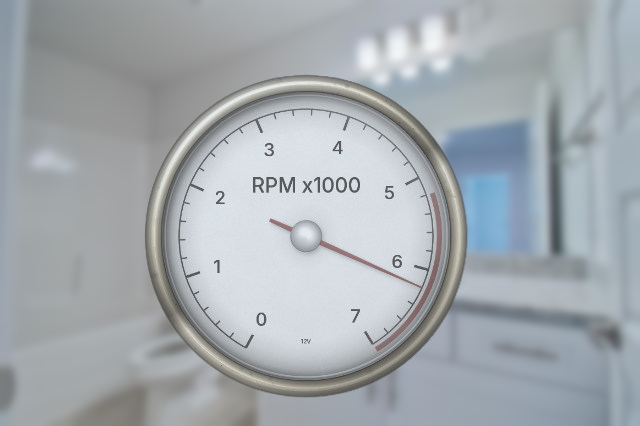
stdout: 6200 rpm
